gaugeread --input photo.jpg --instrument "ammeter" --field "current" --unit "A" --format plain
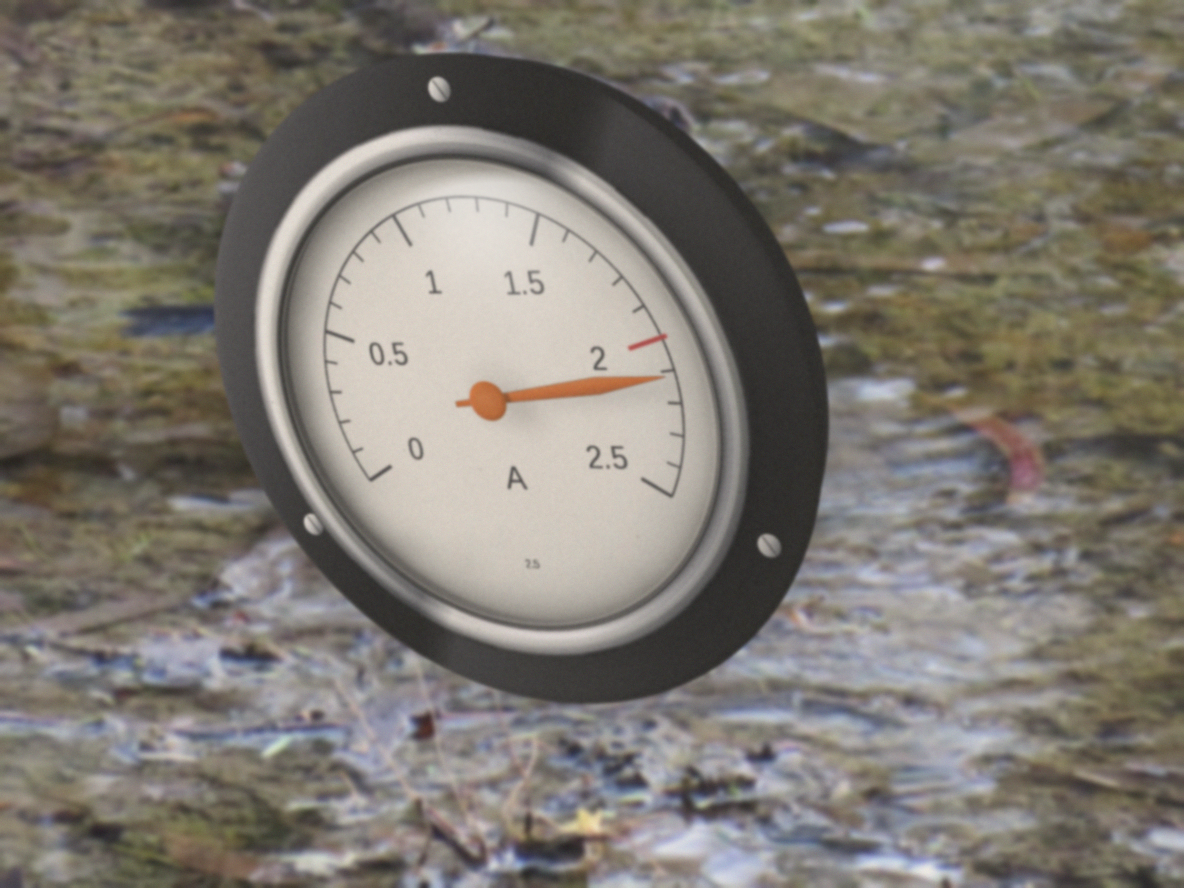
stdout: 2.1 A
